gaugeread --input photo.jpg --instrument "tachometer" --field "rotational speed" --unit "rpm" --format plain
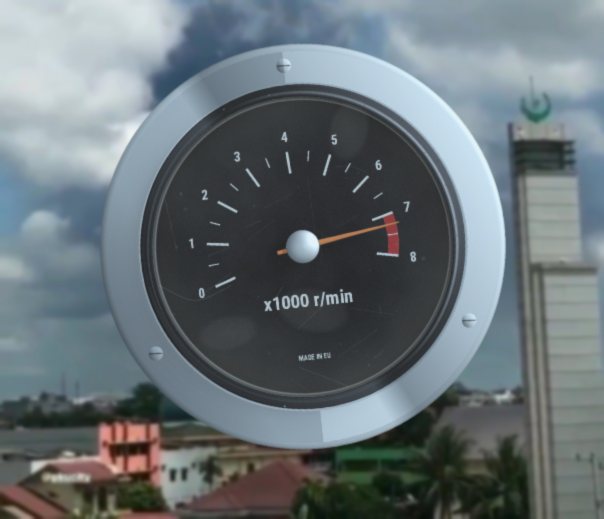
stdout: 7250 rpm
